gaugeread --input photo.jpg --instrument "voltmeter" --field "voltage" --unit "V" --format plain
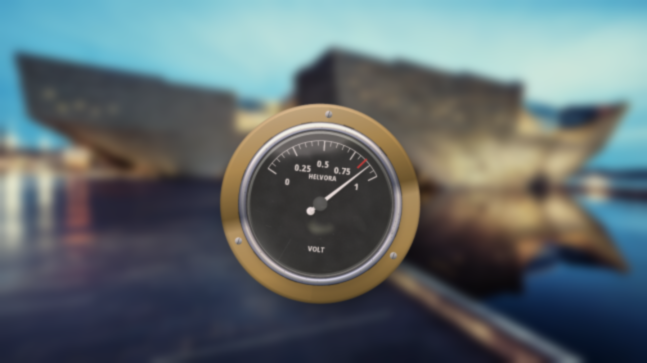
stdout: 0.9 V
